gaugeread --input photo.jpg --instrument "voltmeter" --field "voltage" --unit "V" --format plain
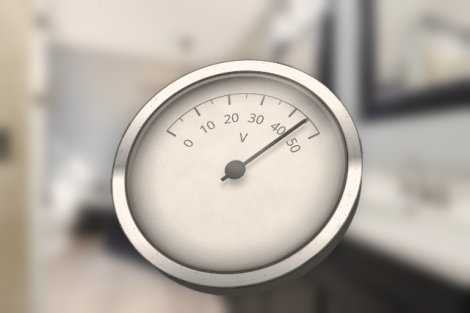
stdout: 45 V
